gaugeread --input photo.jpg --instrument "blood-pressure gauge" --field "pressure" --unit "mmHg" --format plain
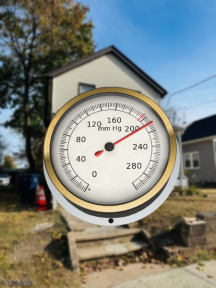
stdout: 210 mmHg
